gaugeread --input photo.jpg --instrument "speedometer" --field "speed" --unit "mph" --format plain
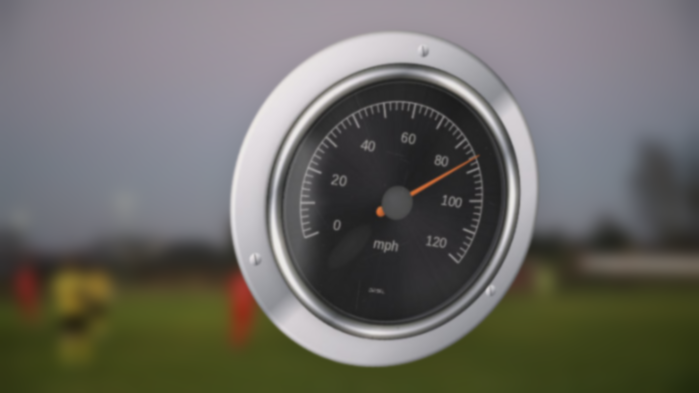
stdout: 86 mph
